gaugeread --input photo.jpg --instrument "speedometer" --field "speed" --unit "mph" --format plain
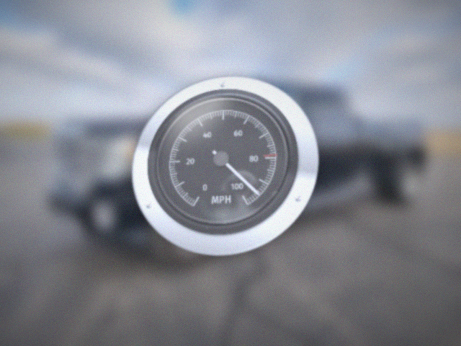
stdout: 95 mph
